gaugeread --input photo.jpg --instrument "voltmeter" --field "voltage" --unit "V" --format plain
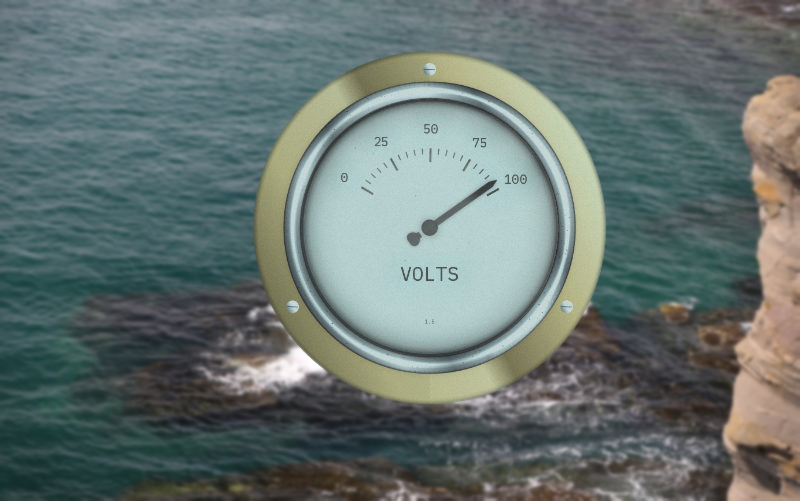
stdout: 95 V
